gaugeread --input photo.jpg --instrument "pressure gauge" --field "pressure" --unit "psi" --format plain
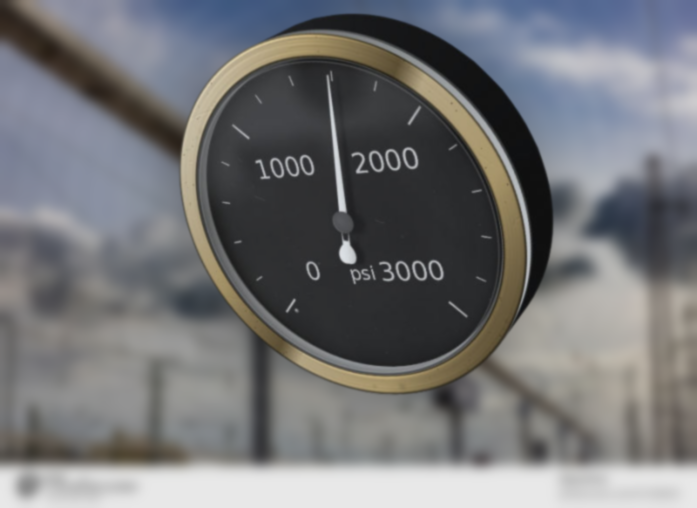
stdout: 1600 psi
